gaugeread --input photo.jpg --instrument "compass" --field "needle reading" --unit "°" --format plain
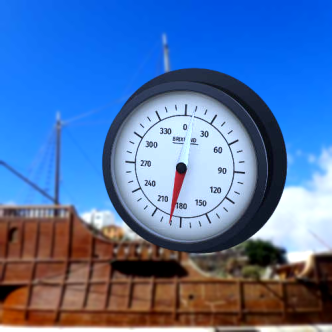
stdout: 190 °
